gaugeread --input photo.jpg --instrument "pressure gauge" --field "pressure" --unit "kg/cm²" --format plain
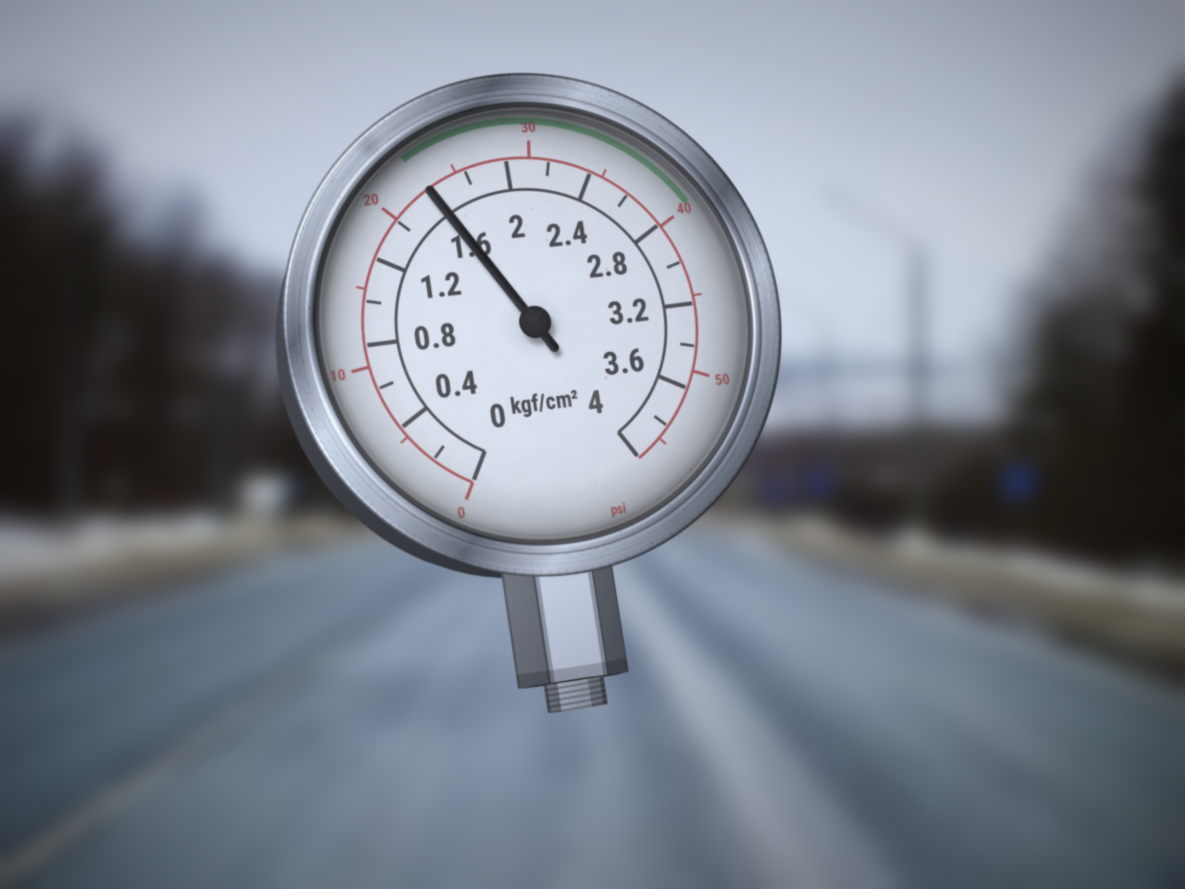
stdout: 1.6 kg/cm²
